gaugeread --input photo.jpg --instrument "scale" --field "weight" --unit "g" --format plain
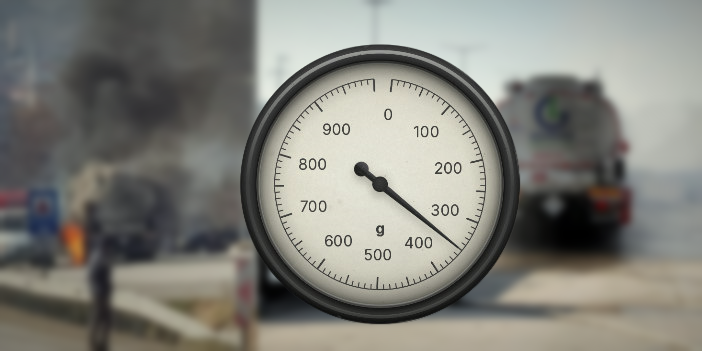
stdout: 350 g
